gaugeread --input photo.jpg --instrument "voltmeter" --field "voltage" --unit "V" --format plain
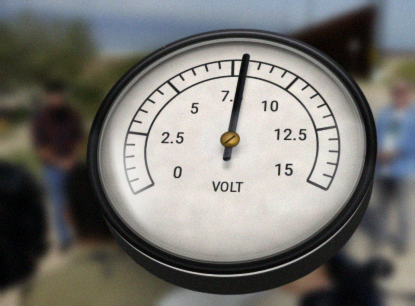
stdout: 8 V
